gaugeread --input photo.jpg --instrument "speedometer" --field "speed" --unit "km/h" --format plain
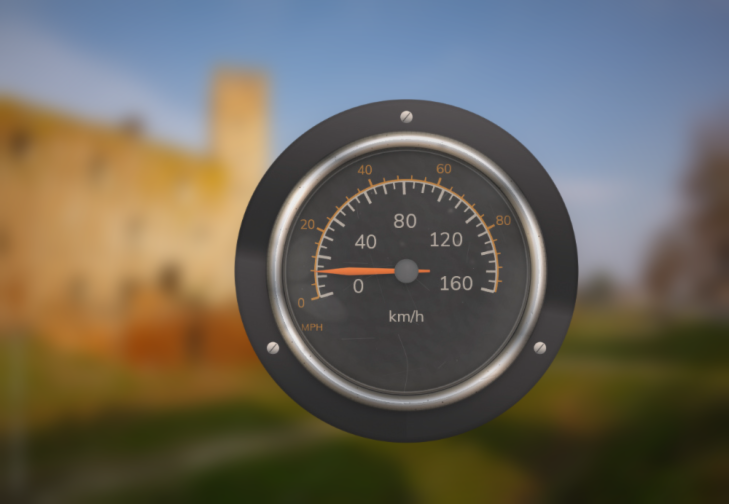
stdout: 12.5 km/h
